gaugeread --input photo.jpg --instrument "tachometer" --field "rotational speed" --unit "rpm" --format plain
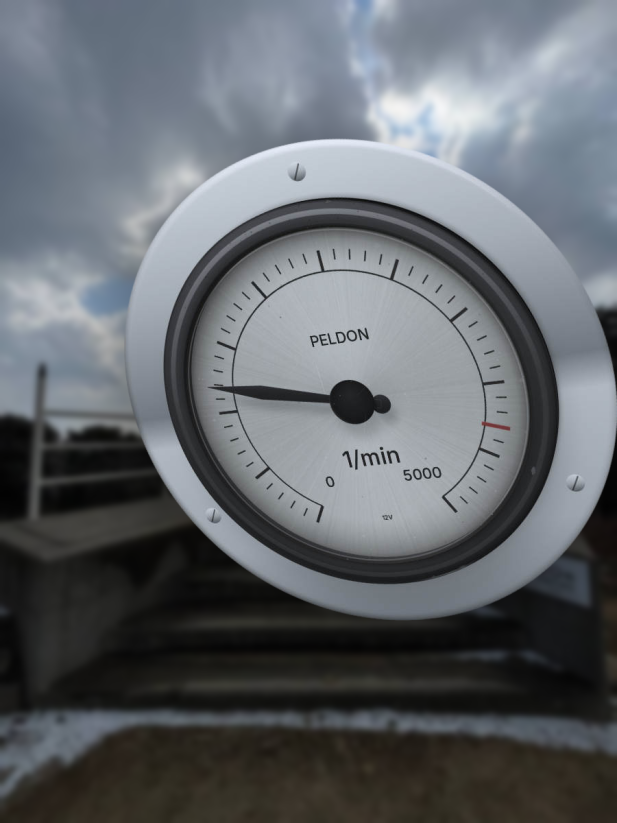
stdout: 1200 rpm
